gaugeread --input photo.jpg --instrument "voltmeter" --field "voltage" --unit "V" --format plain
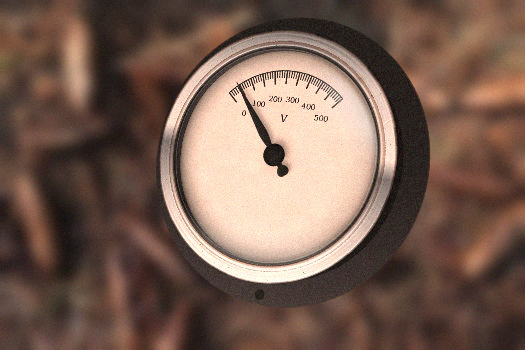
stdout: 50 V
